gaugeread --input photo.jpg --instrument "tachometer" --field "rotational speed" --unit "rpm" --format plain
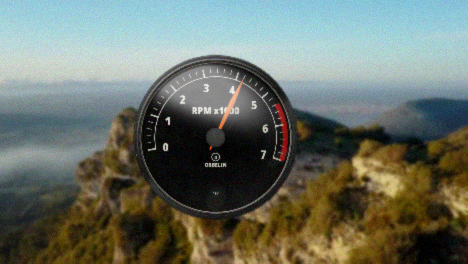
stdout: 4200 rpm
